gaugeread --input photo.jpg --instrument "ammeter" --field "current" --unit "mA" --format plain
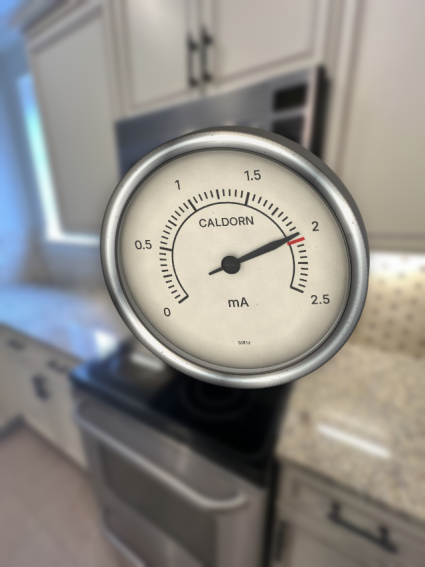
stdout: 2 mA
